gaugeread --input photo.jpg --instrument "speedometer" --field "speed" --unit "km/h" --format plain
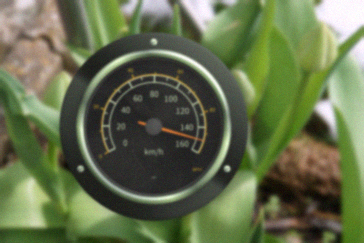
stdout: 150 km/h
